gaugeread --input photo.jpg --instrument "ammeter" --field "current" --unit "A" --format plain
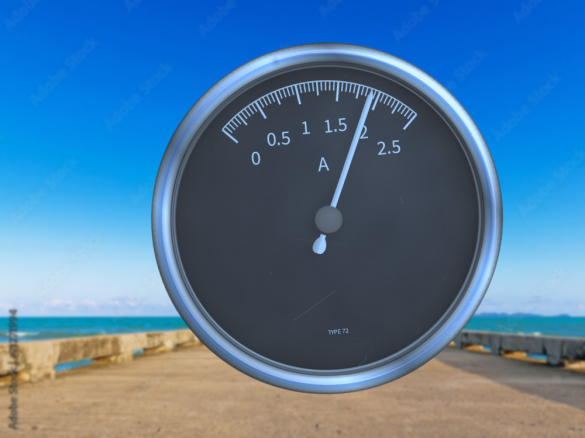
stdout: 1.9 A
